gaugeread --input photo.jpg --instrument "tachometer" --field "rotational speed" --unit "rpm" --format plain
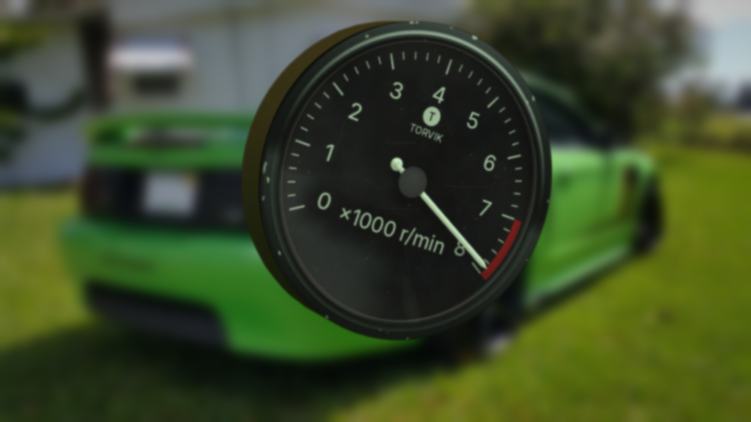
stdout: 7900 rpm
